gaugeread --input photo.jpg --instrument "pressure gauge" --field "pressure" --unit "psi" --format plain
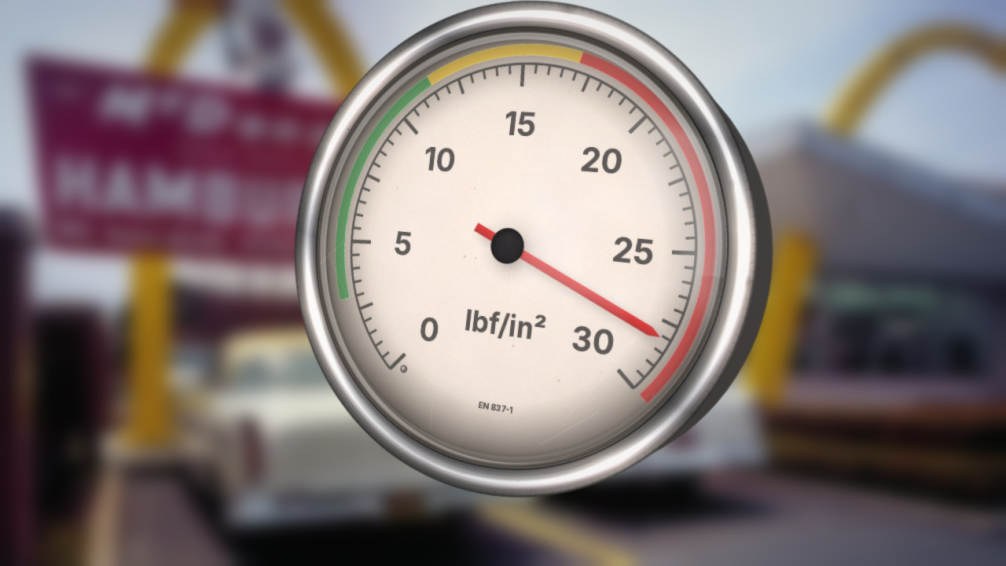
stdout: 28 psi
